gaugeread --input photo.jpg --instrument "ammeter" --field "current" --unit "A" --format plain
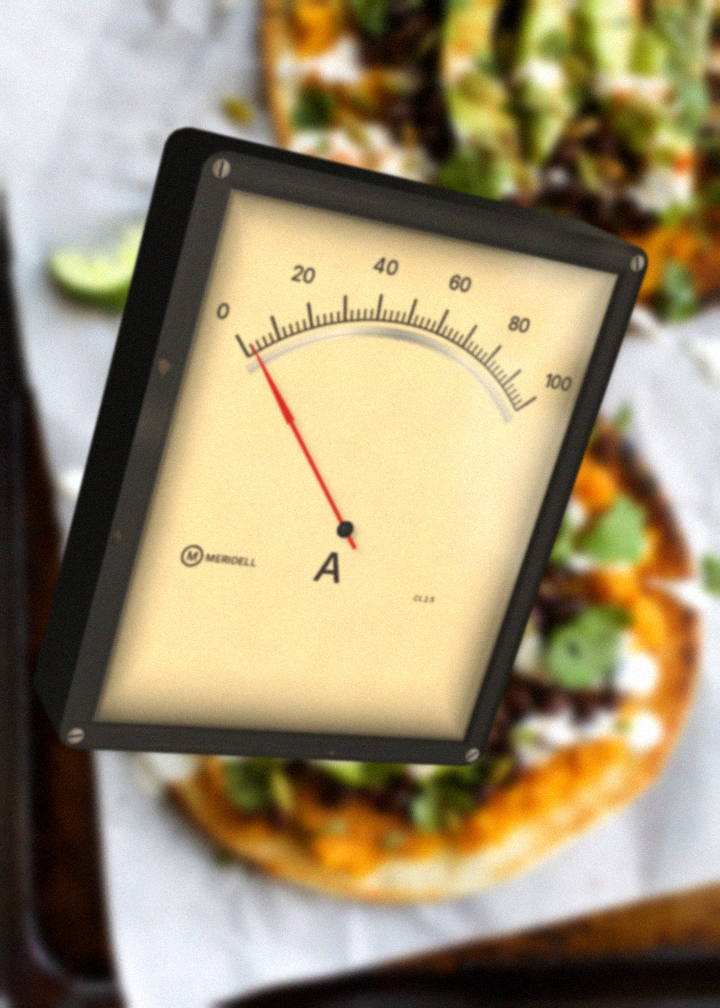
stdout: 2 A
